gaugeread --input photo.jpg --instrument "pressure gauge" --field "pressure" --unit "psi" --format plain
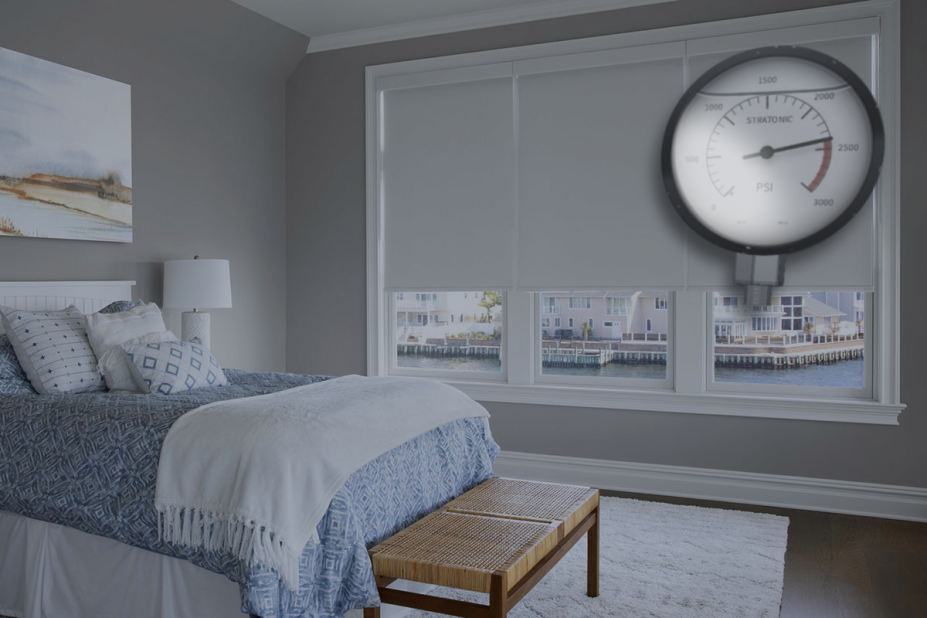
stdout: 2400 psi
